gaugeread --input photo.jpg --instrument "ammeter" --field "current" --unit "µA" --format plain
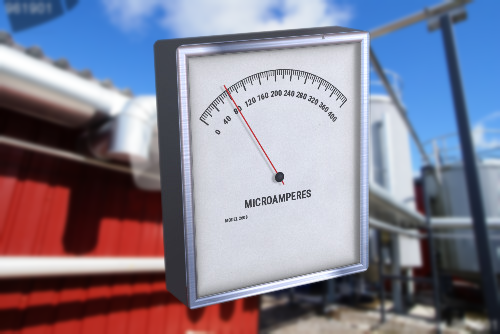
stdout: 80 µA
